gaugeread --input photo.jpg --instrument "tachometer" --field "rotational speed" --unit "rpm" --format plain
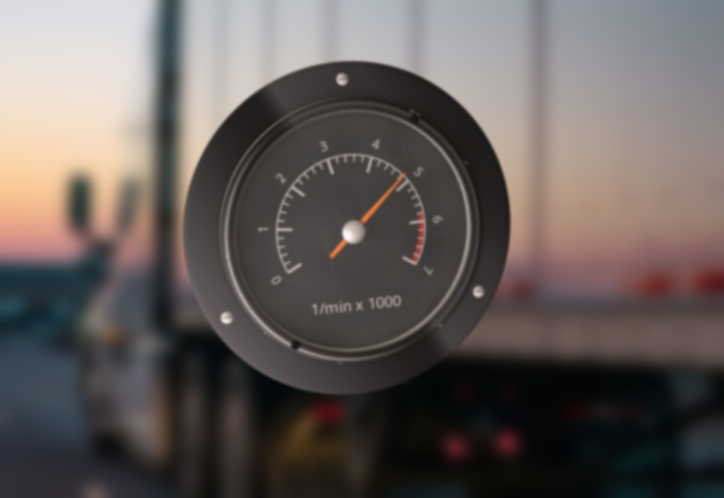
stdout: 4800 rpm
